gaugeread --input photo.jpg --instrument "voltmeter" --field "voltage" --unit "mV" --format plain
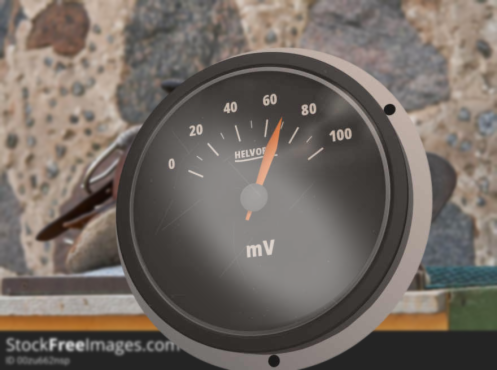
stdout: 70 mV
